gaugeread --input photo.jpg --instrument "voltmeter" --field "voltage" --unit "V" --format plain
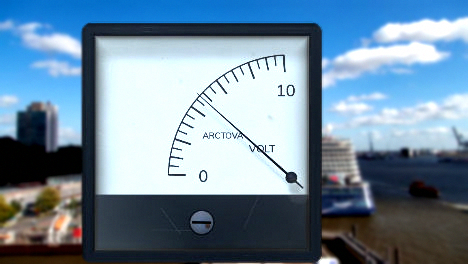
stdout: 4.75 V
